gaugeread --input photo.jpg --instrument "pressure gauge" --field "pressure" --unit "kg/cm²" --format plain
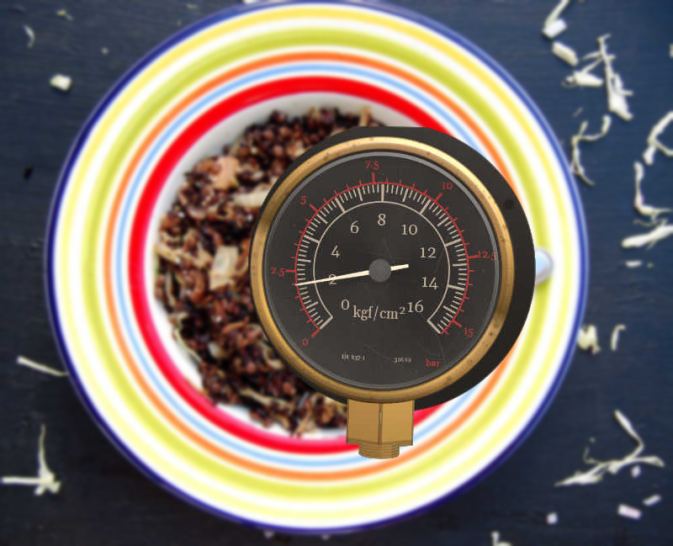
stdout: 2 kg/cm²
